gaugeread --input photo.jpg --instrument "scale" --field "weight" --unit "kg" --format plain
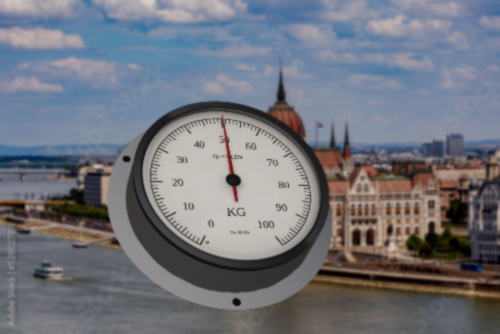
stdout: 50 kg
